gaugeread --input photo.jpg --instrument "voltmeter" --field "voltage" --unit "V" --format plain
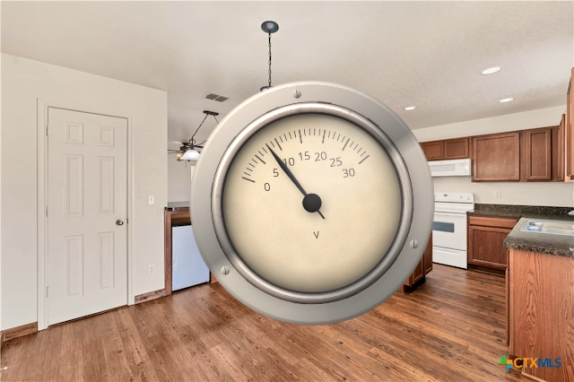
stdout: 8 V
